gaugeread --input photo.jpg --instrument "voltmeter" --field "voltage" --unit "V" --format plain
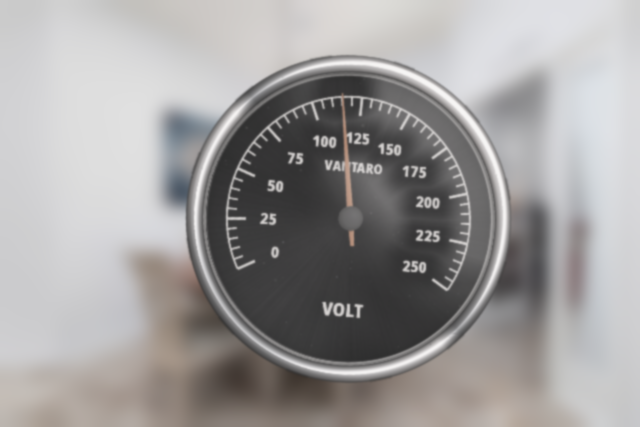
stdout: 115 V
